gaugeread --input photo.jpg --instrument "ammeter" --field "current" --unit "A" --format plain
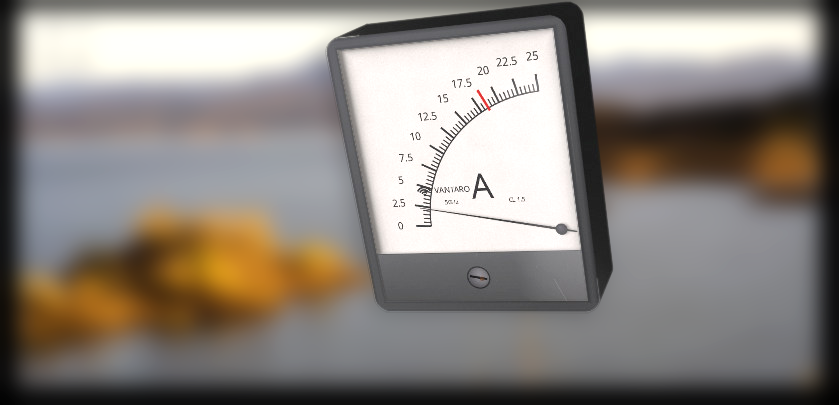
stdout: 2.5 A
